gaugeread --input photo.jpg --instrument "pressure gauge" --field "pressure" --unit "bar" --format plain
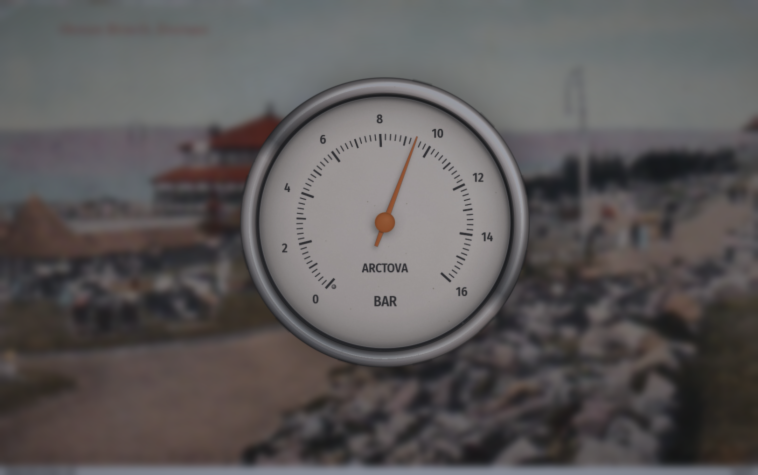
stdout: 9.4 bar
